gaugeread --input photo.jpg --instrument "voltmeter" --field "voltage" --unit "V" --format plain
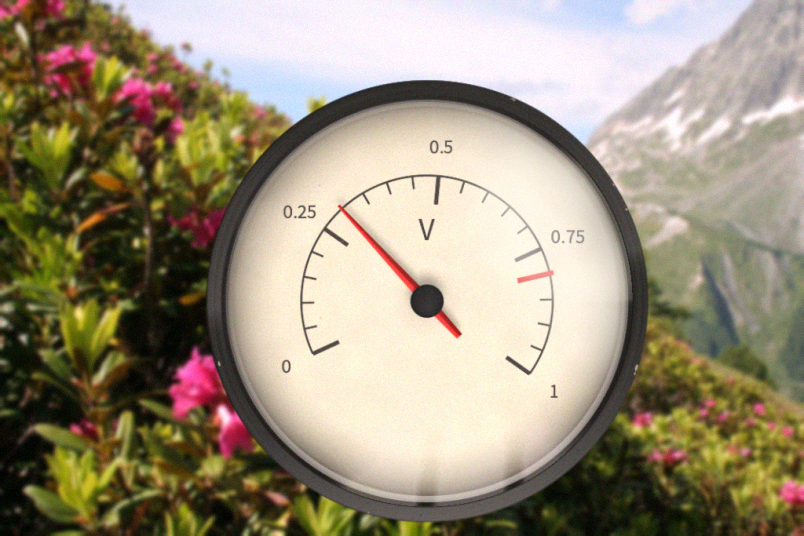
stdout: 0.3 V
